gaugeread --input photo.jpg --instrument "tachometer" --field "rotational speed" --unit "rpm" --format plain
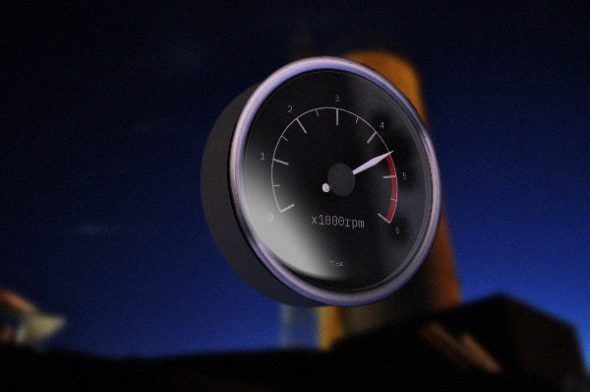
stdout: 4500 rpm
